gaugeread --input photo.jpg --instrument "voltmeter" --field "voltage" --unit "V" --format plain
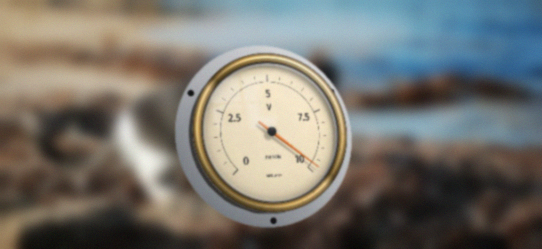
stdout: 9.75 V
